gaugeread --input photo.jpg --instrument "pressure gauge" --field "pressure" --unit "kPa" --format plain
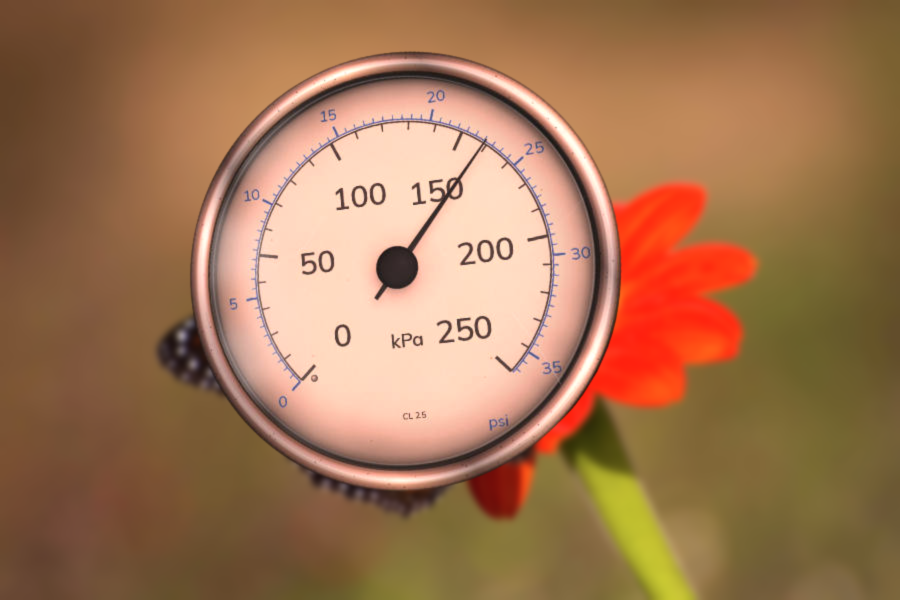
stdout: 160 kPa
